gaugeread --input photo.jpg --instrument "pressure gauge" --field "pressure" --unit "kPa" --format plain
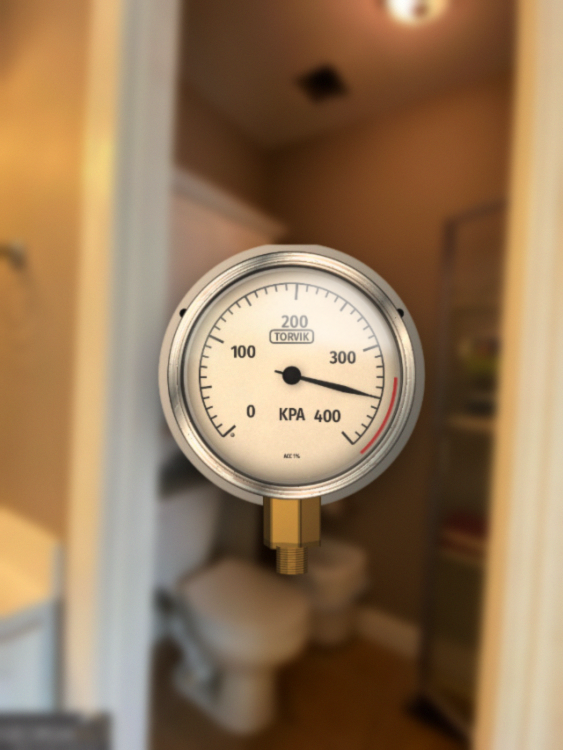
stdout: 350 kPa
